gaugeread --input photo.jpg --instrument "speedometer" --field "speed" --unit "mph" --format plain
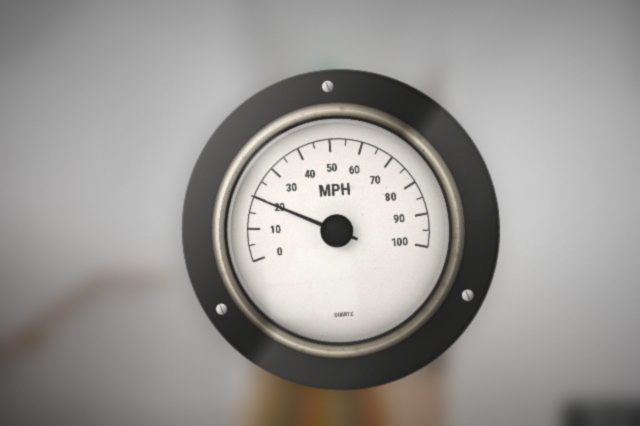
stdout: 20 mph
